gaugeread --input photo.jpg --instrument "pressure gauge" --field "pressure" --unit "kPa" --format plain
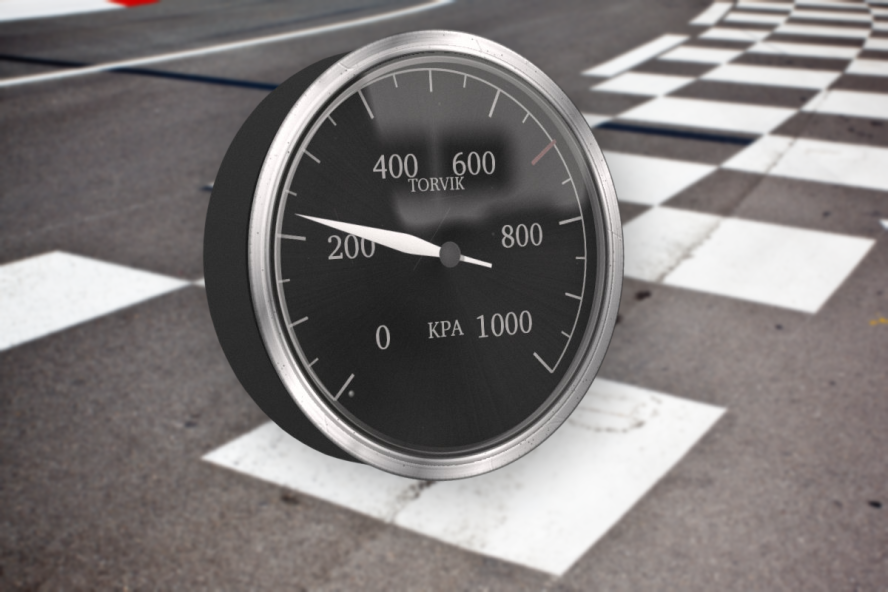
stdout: 225 kPa
